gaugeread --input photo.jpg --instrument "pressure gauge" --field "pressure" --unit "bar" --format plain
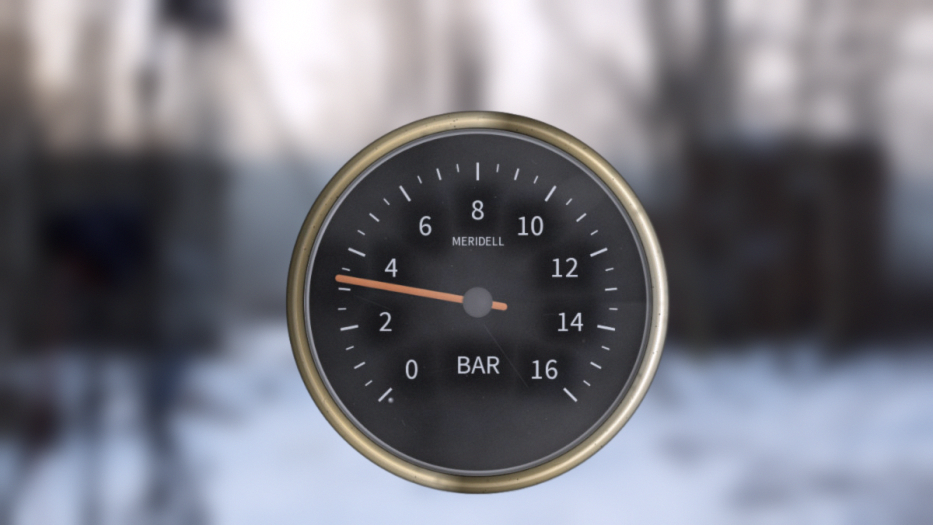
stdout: 3.25 bar
